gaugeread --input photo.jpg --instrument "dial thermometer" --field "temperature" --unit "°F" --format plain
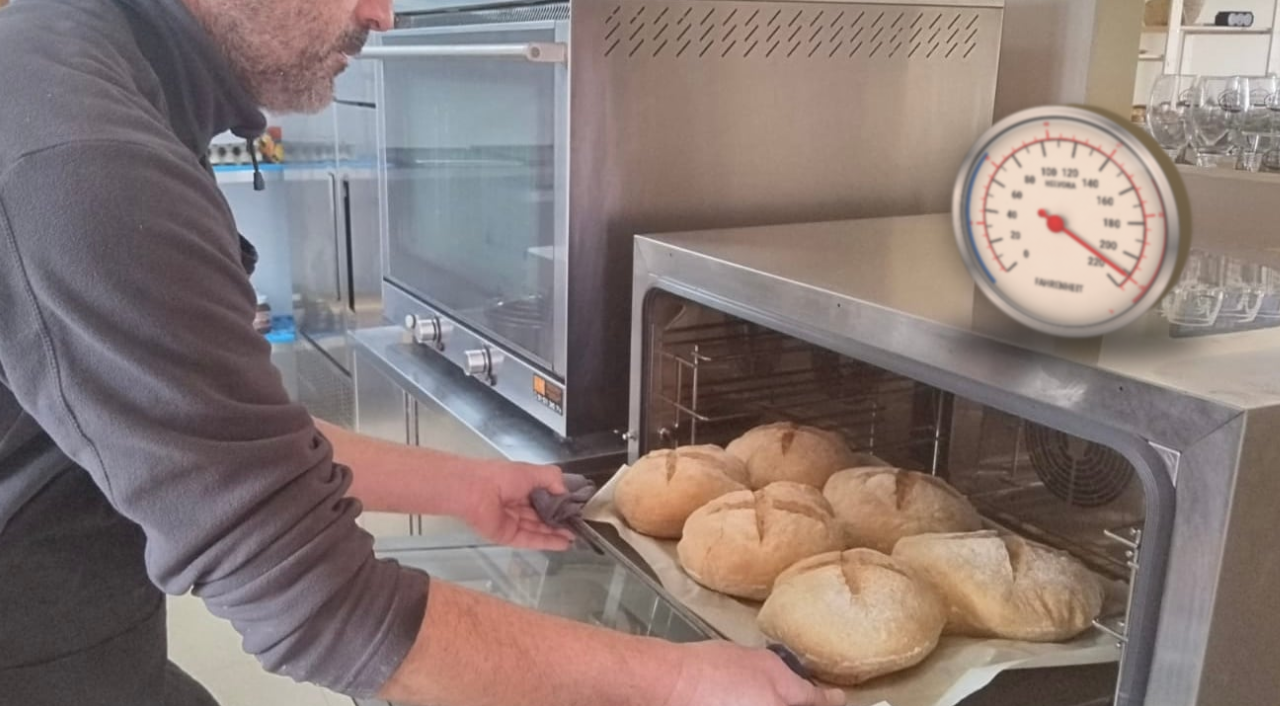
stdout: 210 °F
